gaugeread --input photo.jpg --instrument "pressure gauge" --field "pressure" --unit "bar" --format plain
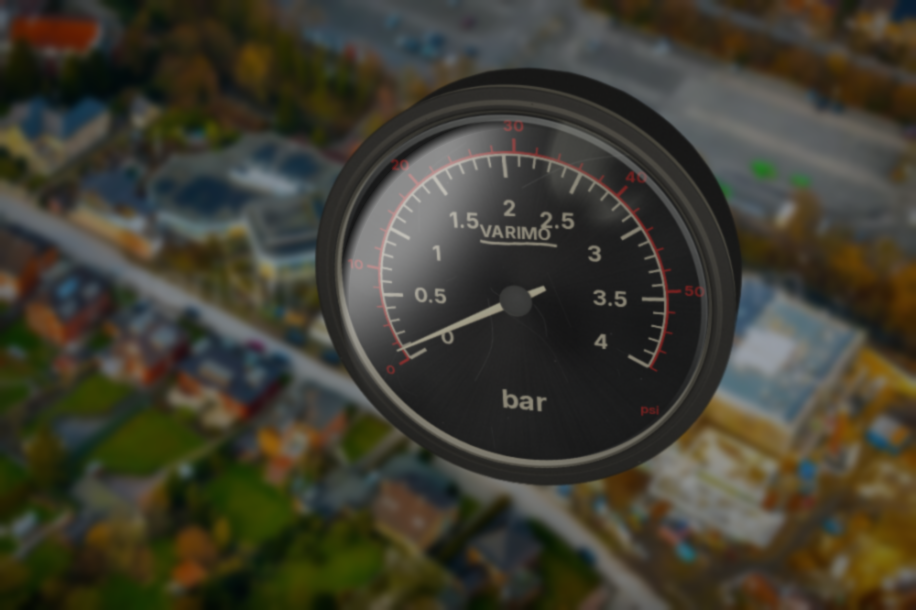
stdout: 0.1 bar
